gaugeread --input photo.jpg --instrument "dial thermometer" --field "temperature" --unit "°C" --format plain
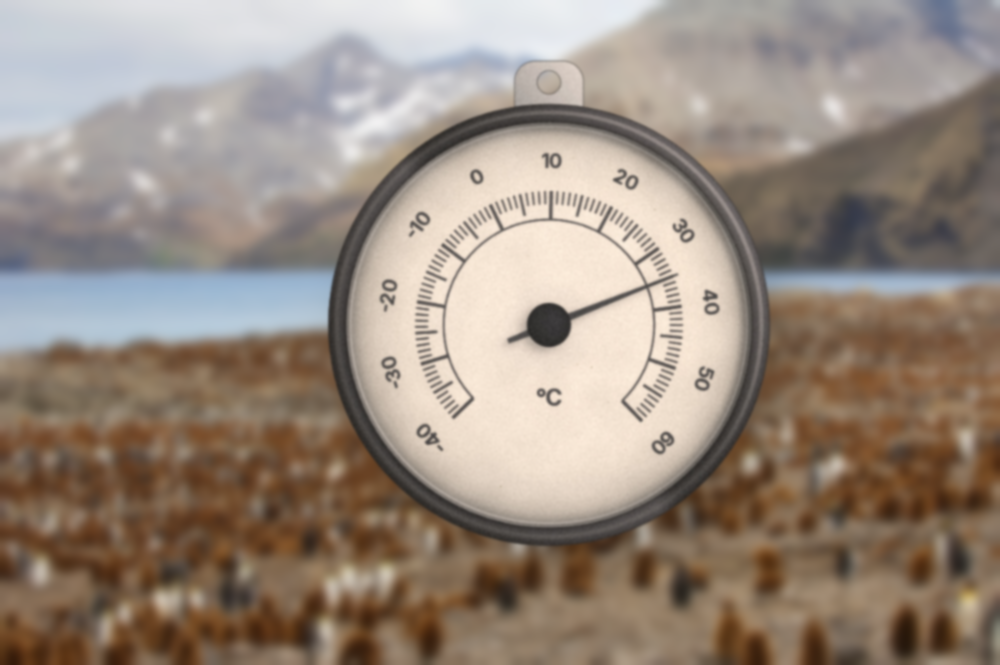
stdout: 35 °C
